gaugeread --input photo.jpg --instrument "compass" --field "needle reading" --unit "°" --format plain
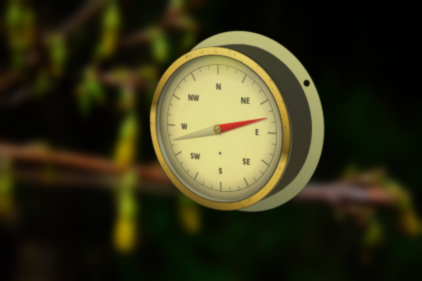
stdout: 75 °
